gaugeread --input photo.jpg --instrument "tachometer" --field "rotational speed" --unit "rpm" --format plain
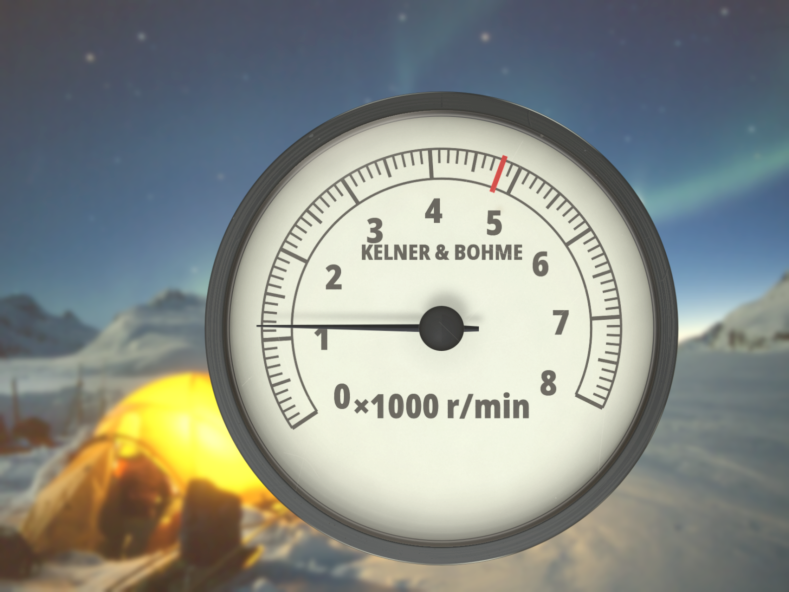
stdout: 1150 rpm
